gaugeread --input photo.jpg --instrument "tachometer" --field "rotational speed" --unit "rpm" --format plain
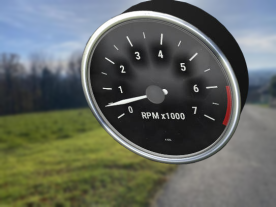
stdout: 500 rpm
